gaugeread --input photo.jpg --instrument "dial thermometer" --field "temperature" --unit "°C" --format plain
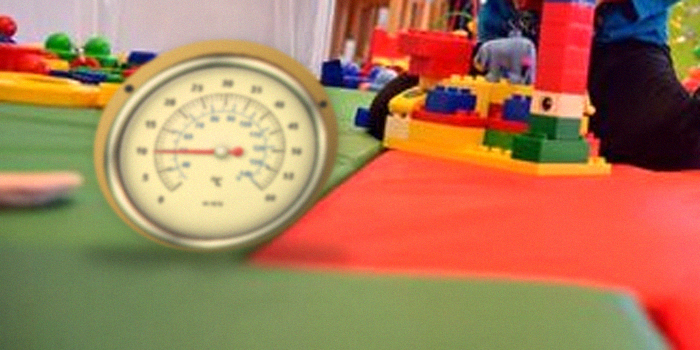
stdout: 10 °C
